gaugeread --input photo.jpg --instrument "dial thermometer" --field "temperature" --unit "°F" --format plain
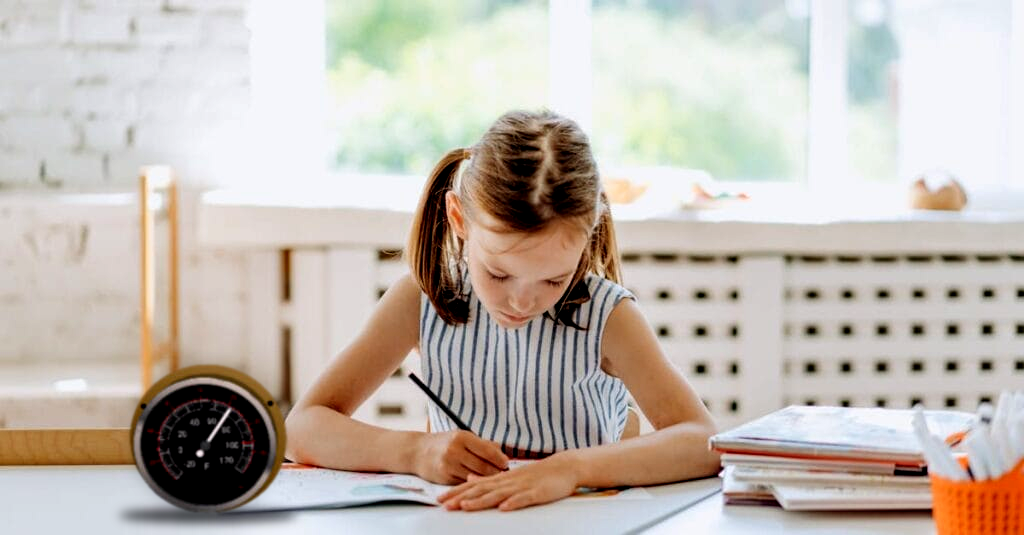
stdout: 70 °F
